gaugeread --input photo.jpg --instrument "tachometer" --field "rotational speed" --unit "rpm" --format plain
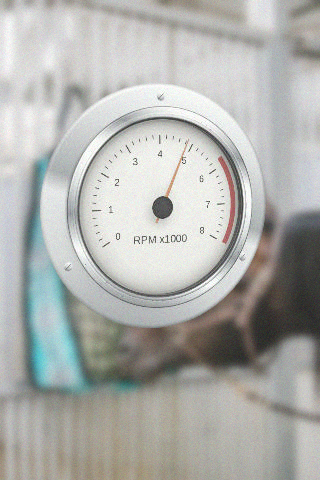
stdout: 4800 rpm
